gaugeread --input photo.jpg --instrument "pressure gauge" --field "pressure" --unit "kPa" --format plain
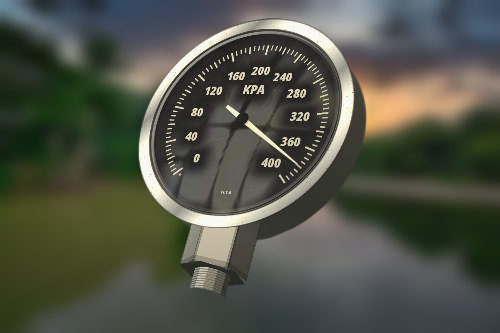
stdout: 380 kPa
